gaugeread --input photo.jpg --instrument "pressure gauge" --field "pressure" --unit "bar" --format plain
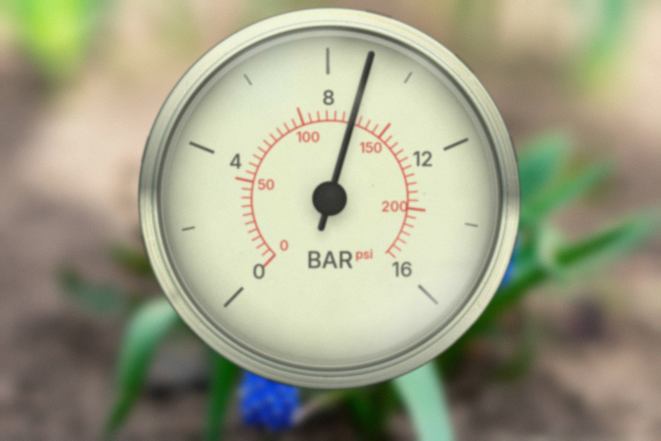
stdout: 9 bar
